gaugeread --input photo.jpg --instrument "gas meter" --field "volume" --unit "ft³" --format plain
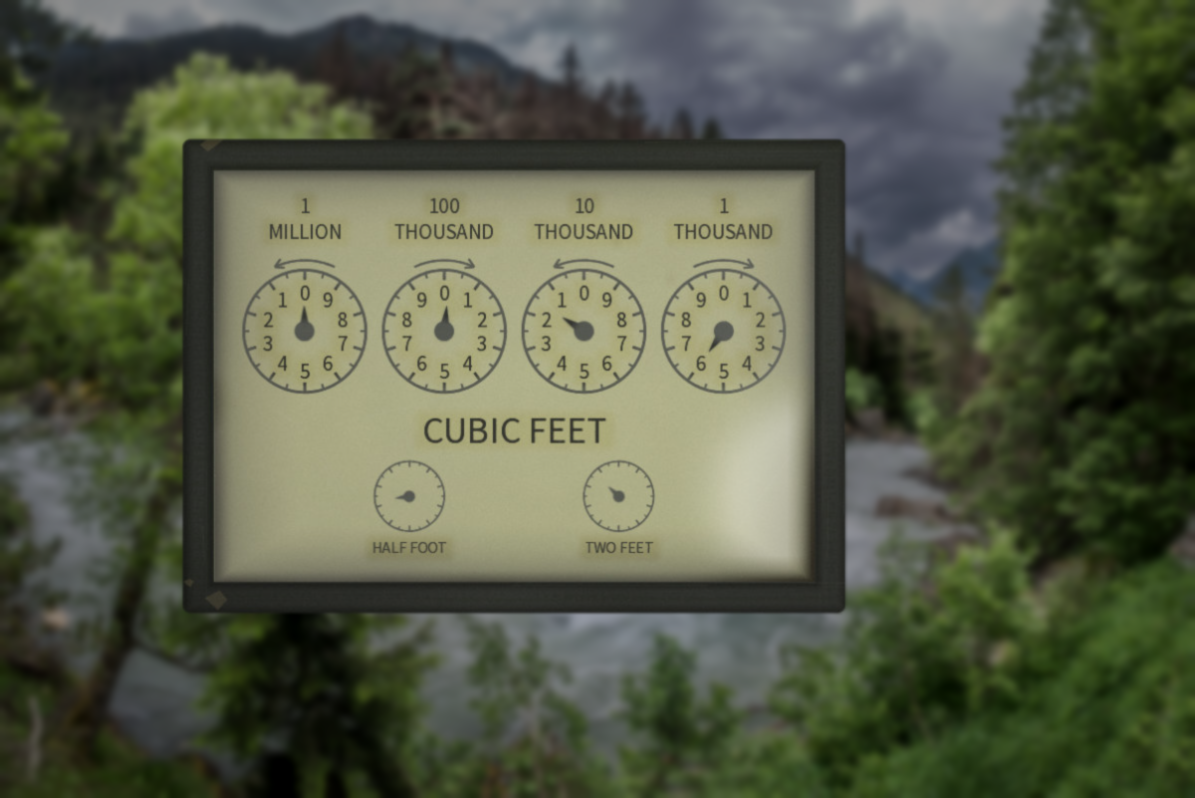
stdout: 1600 ft³
